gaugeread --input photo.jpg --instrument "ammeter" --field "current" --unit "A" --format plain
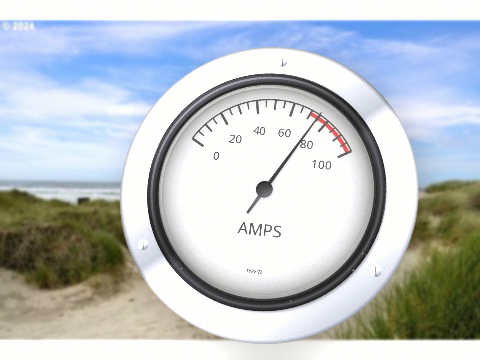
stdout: 75 A
